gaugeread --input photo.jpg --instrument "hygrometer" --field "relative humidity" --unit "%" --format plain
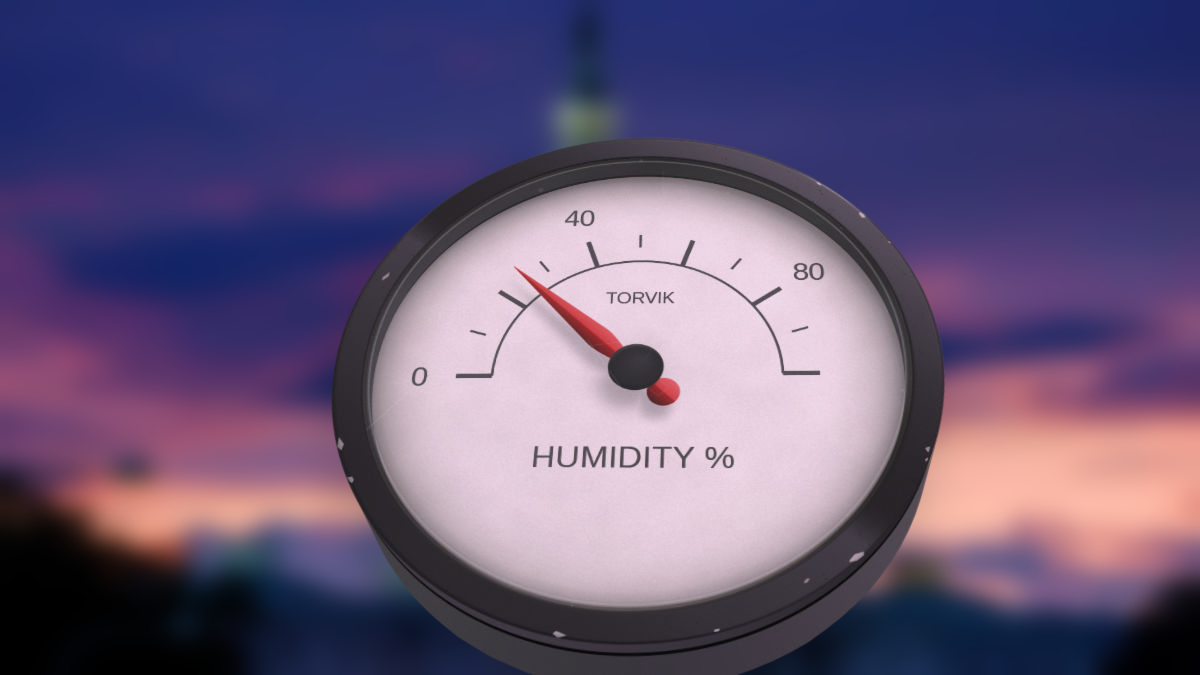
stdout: 25 %
